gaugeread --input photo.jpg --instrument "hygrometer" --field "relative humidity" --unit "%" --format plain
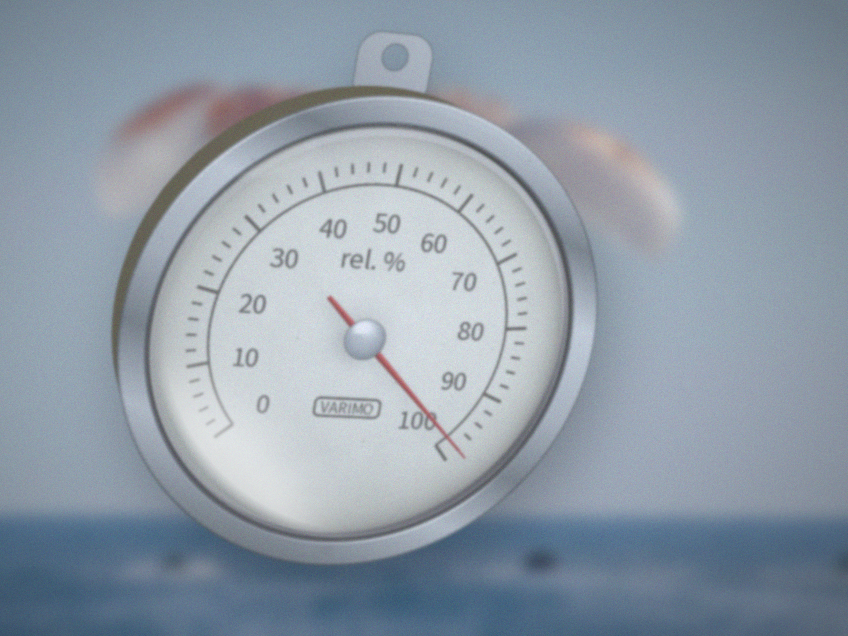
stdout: 98 %
